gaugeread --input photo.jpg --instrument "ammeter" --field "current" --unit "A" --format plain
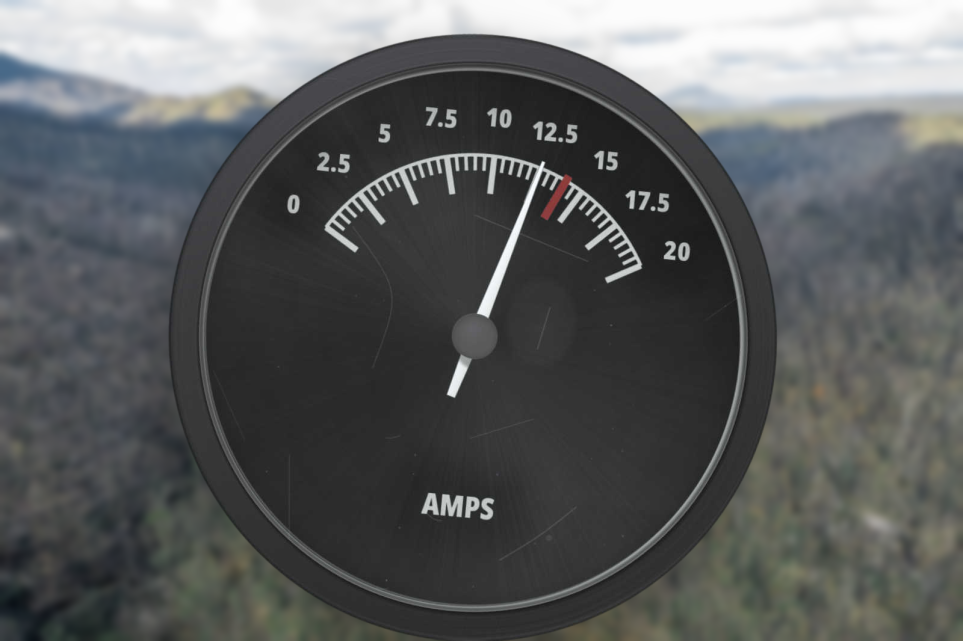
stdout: 12.5 A
